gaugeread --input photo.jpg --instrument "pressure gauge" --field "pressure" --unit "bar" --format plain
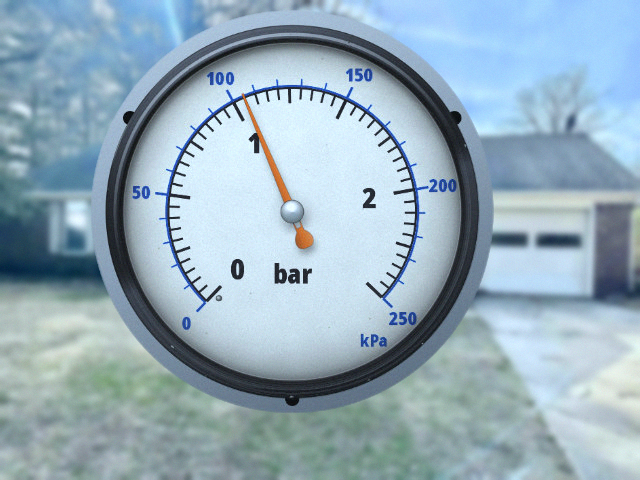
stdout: 1.05 bar
